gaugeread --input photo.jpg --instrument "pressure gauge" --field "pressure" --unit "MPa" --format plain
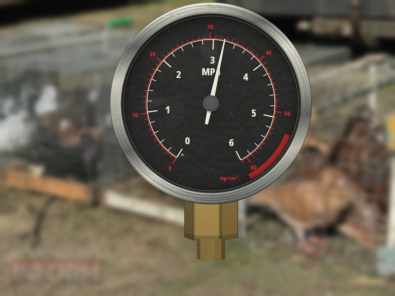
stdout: 3.2 MPa
